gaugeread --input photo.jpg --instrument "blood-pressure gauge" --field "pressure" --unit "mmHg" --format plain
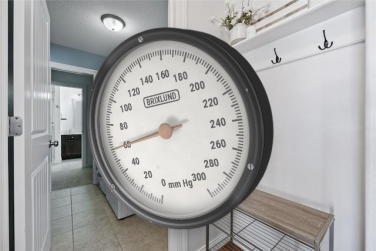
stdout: 60 mmHg
